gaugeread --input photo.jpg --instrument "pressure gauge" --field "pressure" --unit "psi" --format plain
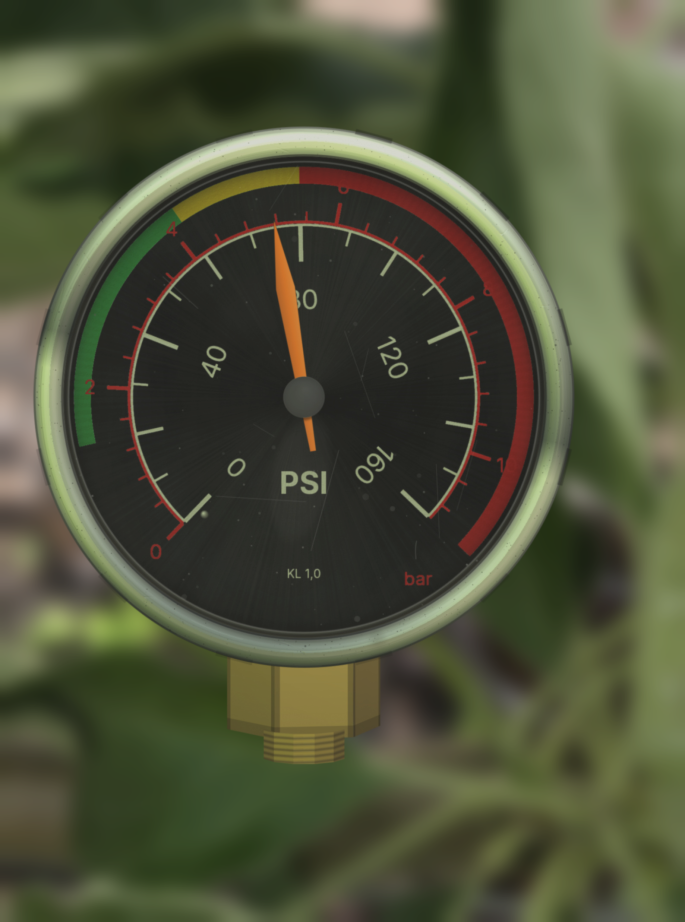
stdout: 75 psi
